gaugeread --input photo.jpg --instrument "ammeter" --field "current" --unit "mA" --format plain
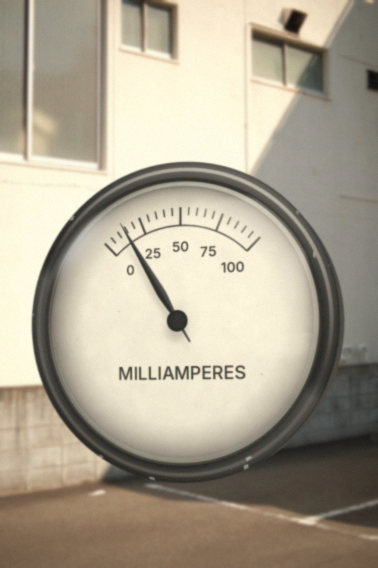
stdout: 15 mA
